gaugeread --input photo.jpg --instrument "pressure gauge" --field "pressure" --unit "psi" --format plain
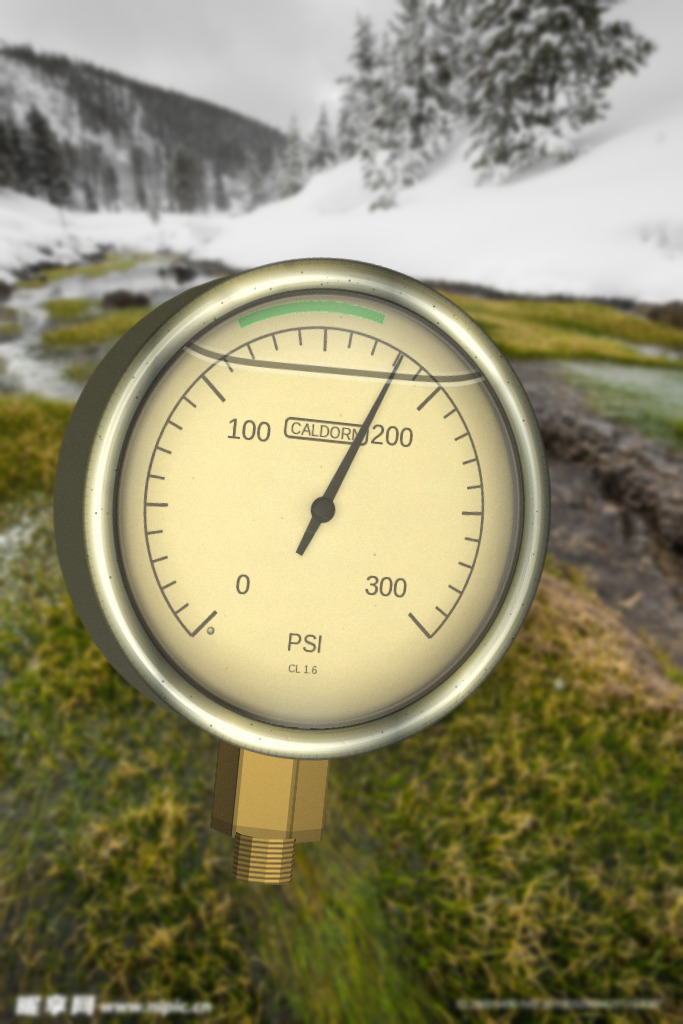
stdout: 180 psi
